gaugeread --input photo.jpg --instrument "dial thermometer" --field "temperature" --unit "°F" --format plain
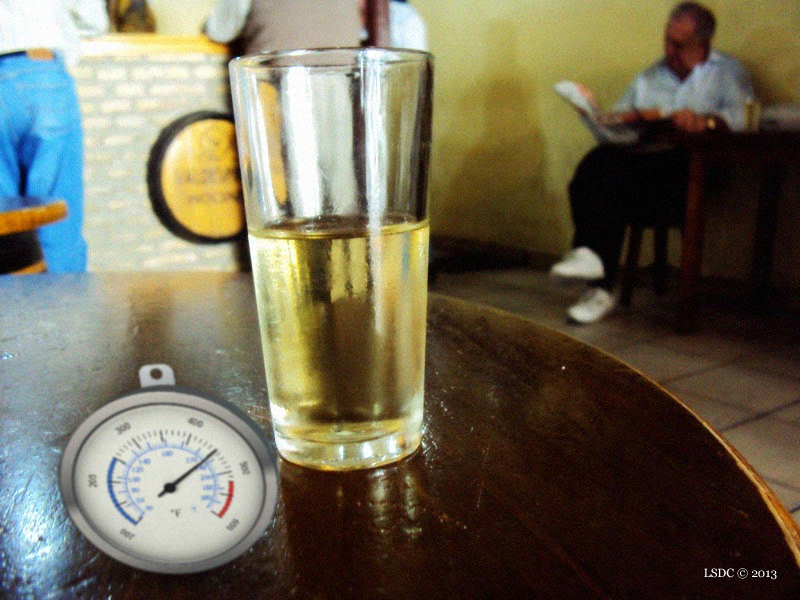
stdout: 450 °F
